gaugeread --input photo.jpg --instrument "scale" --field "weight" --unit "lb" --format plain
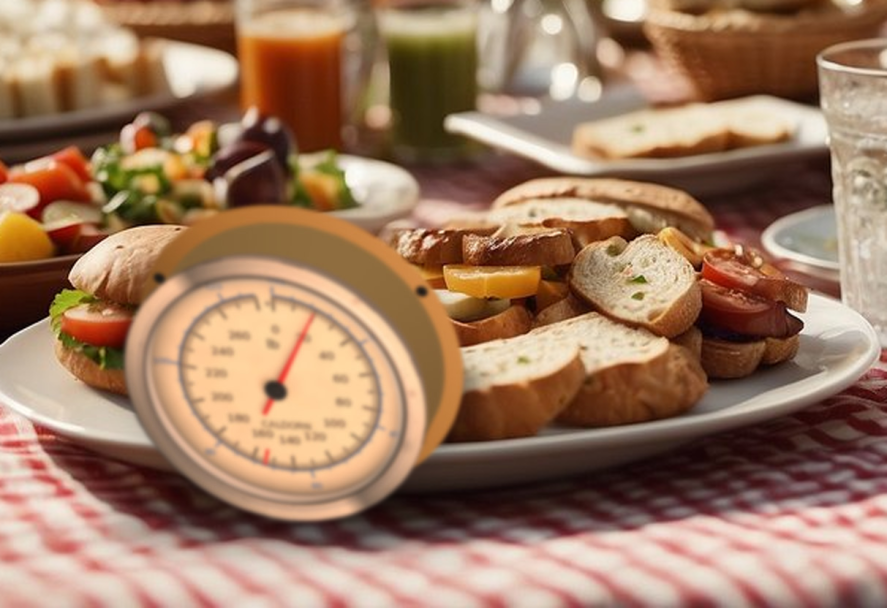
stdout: 20 lb
